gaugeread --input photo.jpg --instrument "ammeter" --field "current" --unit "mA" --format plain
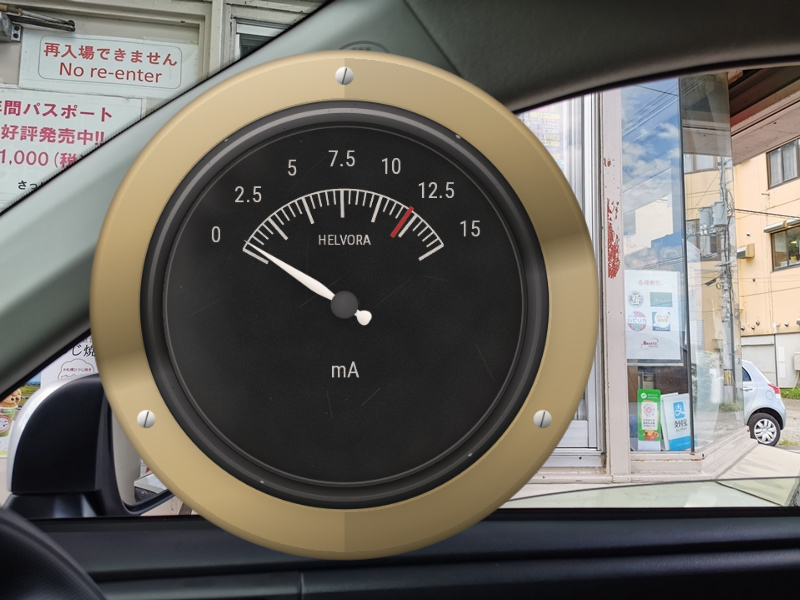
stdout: 0.5 mA
